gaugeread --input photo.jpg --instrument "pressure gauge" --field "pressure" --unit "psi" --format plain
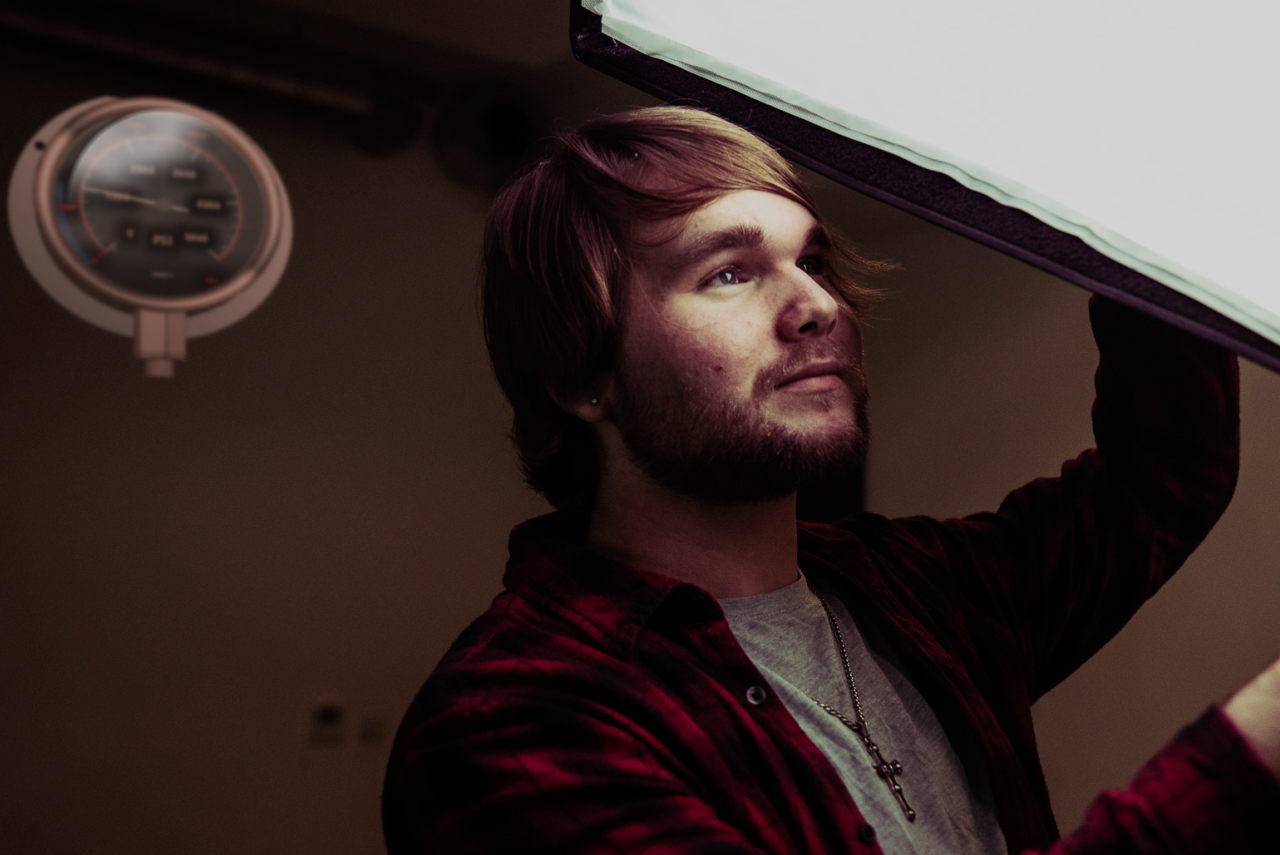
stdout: 1000 psi
